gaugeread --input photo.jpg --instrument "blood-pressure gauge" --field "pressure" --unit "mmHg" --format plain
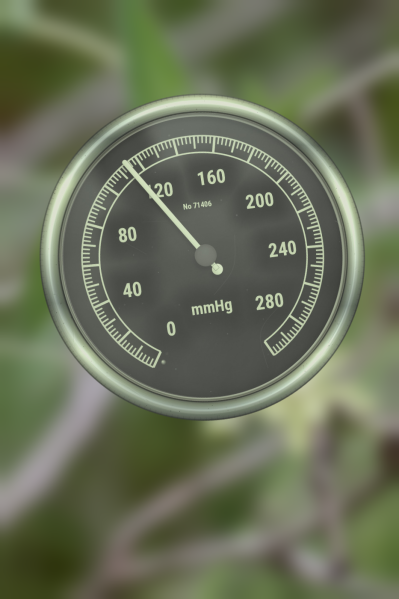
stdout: 114 mmHg
